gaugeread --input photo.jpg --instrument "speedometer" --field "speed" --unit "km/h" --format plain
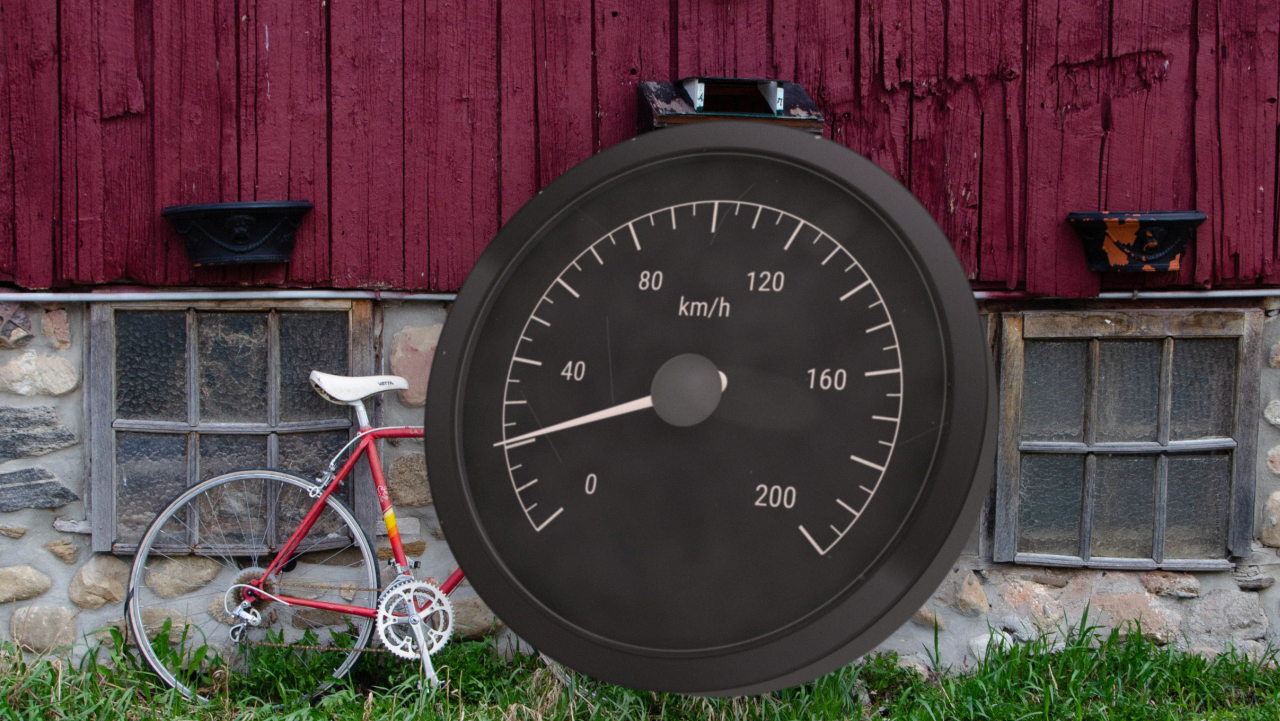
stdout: 20 km/h
